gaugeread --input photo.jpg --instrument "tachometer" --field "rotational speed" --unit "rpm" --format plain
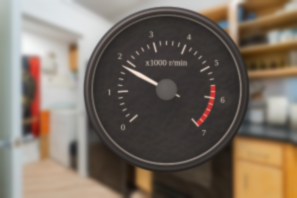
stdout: 1800 rpm
